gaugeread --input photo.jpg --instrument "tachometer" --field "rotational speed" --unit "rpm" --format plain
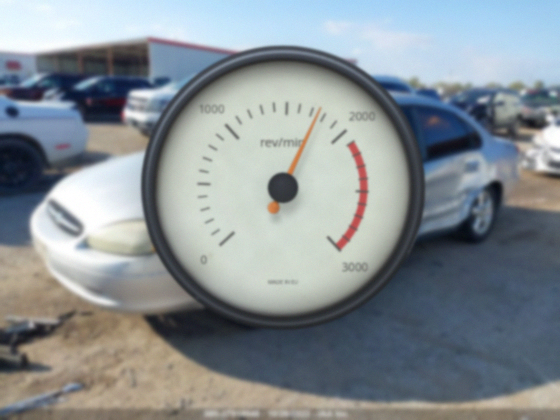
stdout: 1750 rpm
